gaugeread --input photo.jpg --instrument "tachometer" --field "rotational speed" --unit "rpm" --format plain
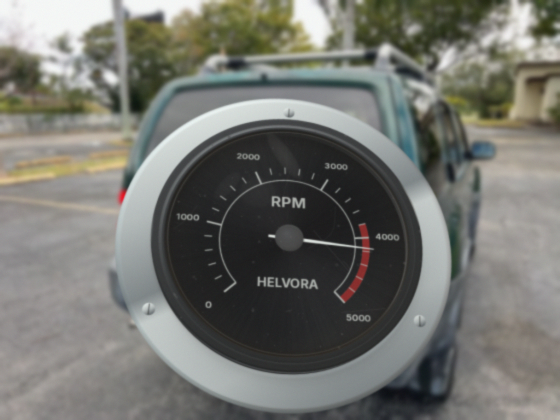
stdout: 4200 rpm
